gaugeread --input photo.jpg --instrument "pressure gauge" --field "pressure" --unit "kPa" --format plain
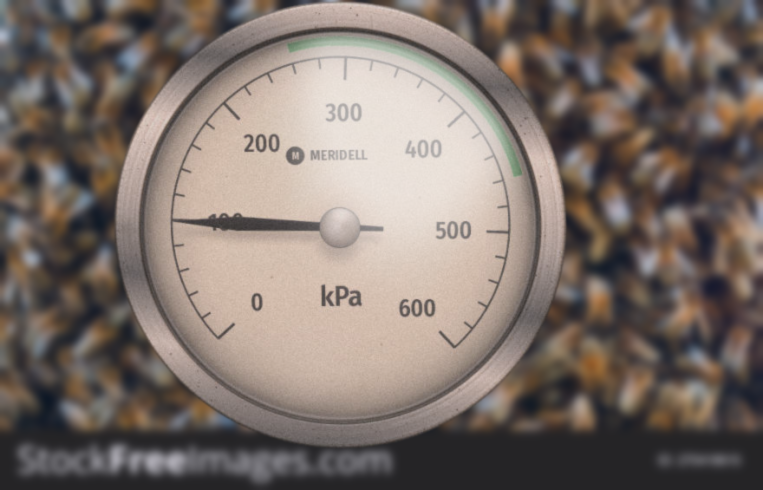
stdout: 100 kPa
